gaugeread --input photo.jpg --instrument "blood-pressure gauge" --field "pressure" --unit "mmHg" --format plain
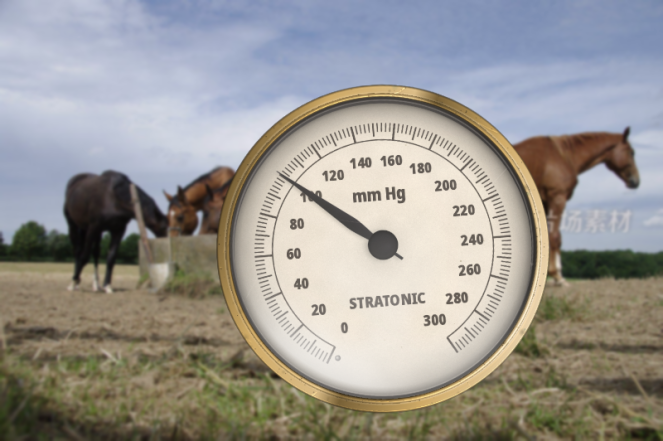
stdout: 100 mmHg
